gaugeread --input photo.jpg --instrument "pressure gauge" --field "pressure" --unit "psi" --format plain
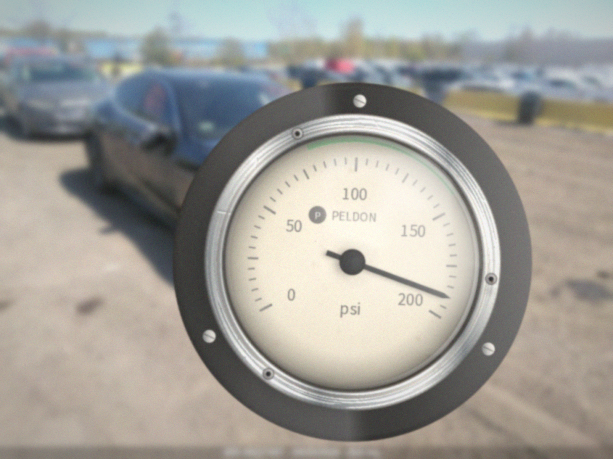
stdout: 190 psi
